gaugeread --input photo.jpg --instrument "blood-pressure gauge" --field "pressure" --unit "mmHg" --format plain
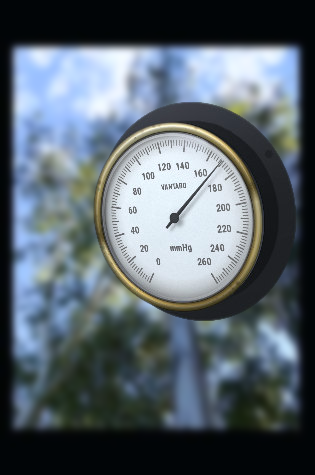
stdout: 170 mmHg
